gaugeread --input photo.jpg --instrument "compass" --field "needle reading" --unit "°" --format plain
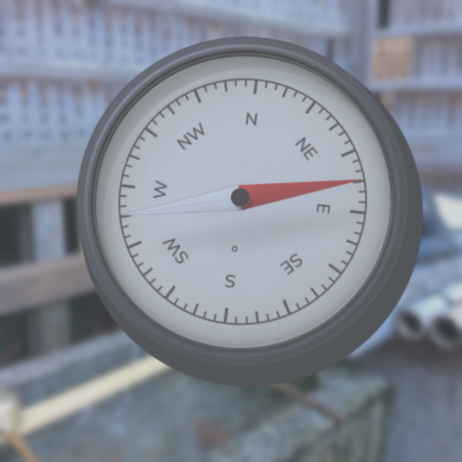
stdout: 75 °
